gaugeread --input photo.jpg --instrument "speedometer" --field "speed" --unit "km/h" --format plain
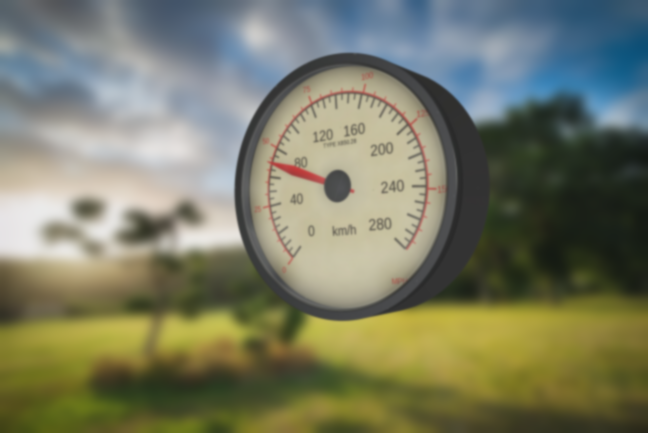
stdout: 70 km/h
